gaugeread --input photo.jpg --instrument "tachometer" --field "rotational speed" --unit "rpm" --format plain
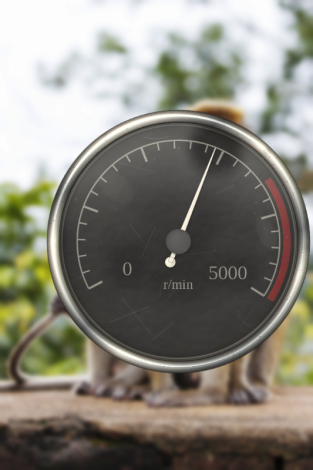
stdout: 2900 rpm
